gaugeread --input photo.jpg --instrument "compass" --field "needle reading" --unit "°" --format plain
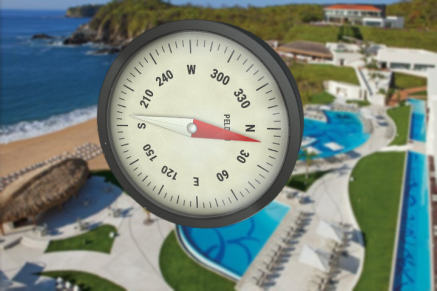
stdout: 10 °
